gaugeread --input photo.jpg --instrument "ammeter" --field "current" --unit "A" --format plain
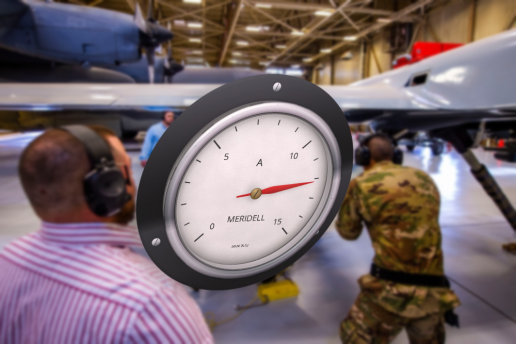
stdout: 12 A
